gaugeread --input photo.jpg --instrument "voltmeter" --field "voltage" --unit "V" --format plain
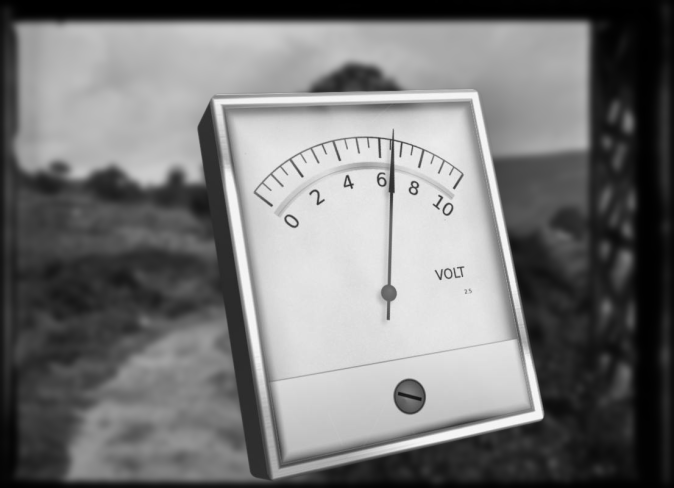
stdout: 6.5 V
